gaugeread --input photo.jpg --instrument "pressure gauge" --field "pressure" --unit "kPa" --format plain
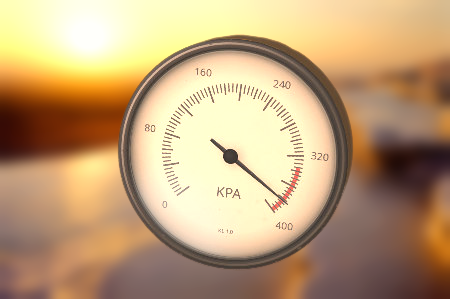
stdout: 380 kPa
